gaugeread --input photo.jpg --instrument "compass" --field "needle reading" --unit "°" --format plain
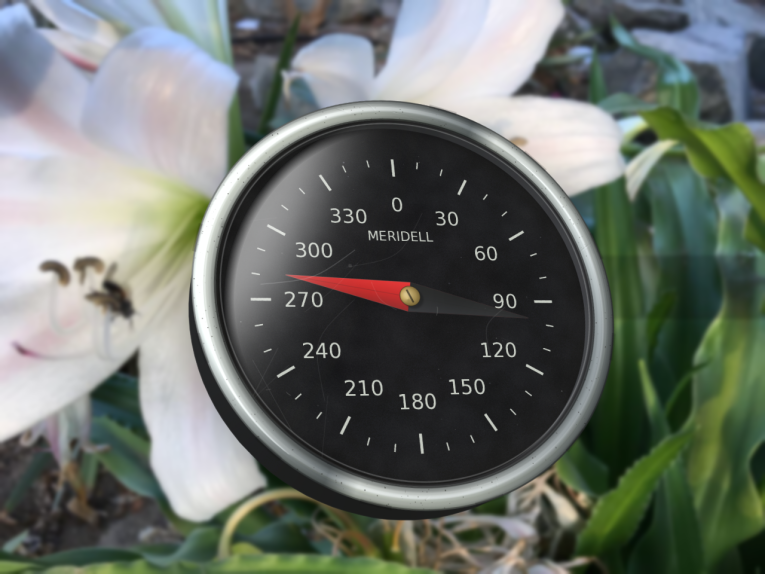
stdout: 280 °
